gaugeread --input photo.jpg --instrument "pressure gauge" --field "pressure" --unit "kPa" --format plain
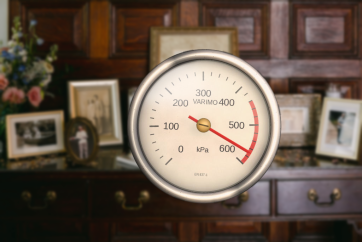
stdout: 570 kPa
